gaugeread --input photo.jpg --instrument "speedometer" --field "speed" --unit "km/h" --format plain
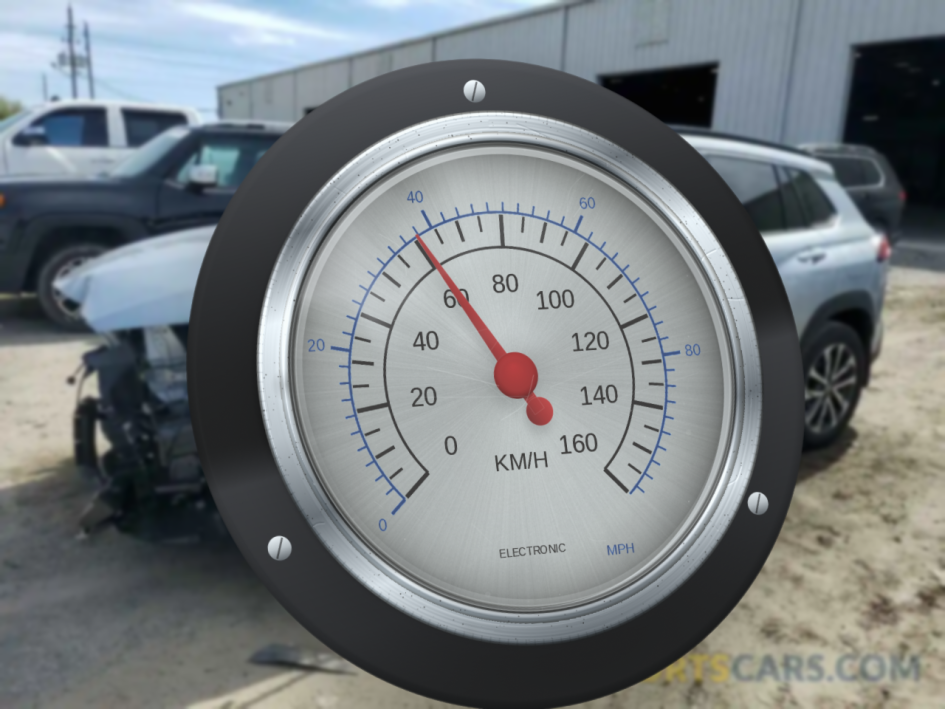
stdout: 60 km/h
